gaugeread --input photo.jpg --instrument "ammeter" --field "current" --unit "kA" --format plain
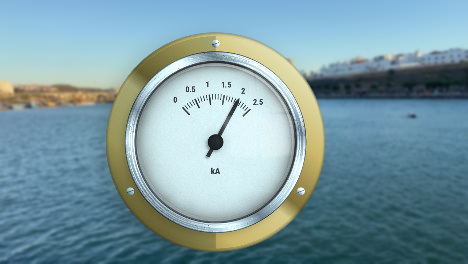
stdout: 2 kA
